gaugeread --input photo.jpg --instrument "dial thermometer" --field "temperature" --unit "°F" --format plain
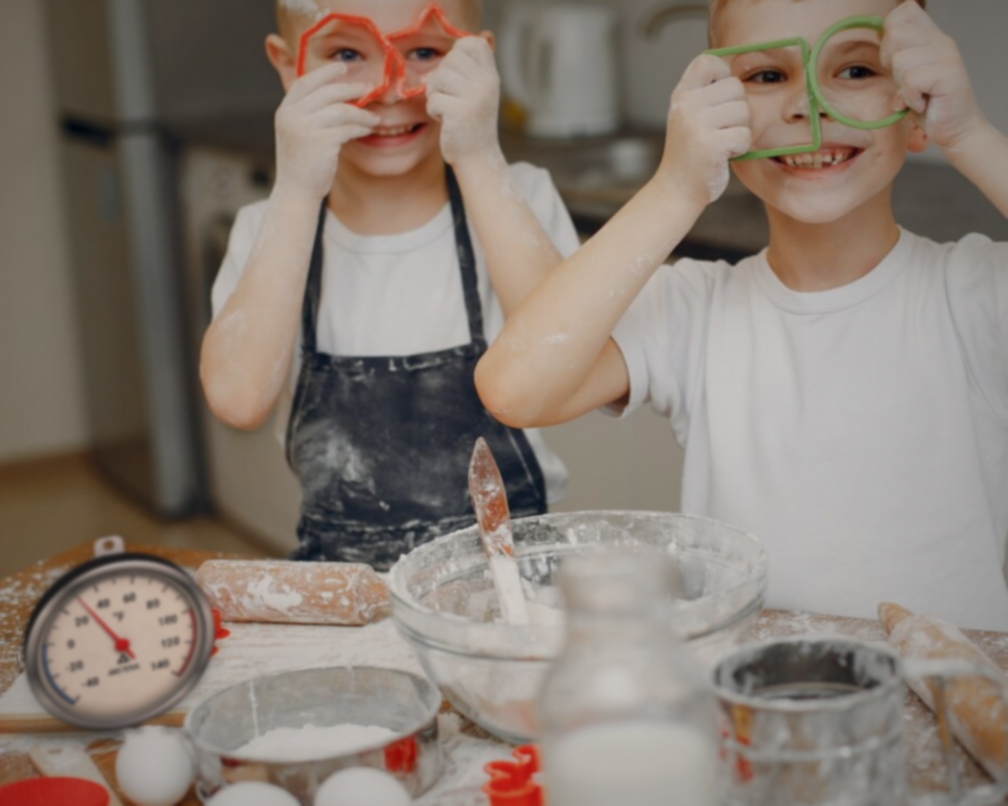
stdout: 30 °F
